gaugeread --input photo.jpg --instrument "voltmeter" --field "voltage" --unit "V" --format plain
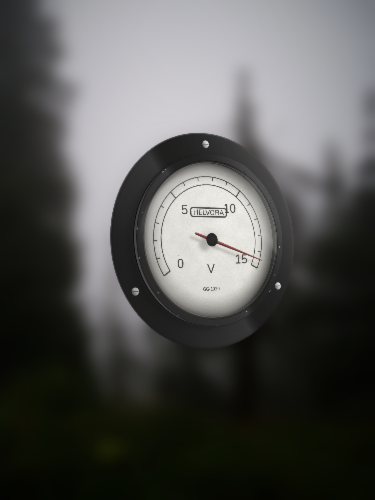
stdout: 14.5 V
